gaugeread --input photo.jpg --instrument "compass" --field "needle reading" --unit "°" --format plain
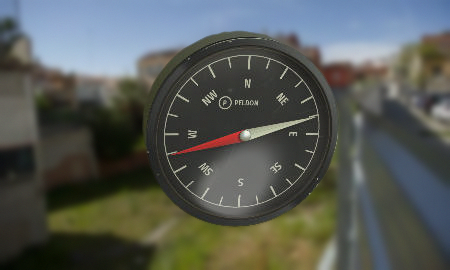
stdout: 255 °
